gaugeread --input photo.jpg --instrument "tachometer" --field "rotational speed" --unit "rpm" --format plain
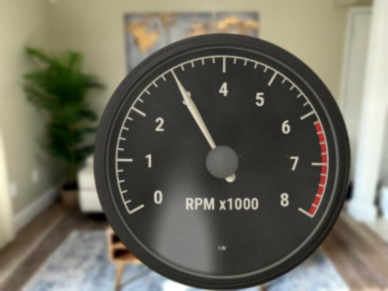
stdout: 3000 rpm
